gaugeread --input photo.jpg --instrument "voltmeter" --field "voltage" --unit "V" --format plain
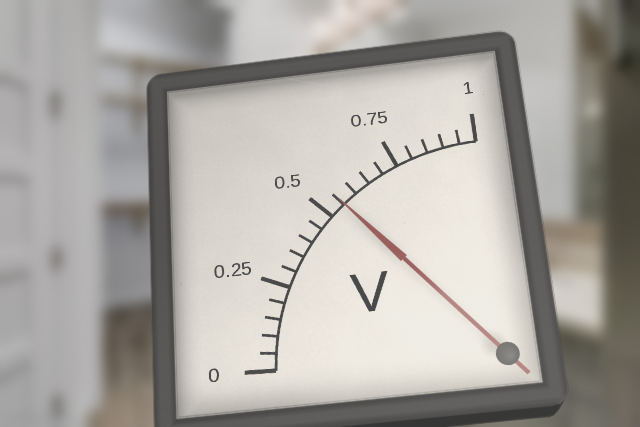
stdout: 0.55 V
